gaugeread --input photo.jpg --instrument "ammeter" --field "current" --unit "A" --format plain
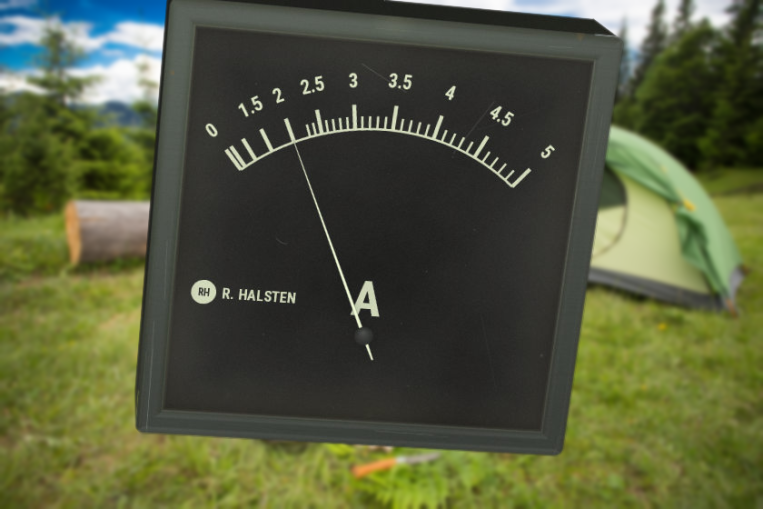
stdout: 2 A
